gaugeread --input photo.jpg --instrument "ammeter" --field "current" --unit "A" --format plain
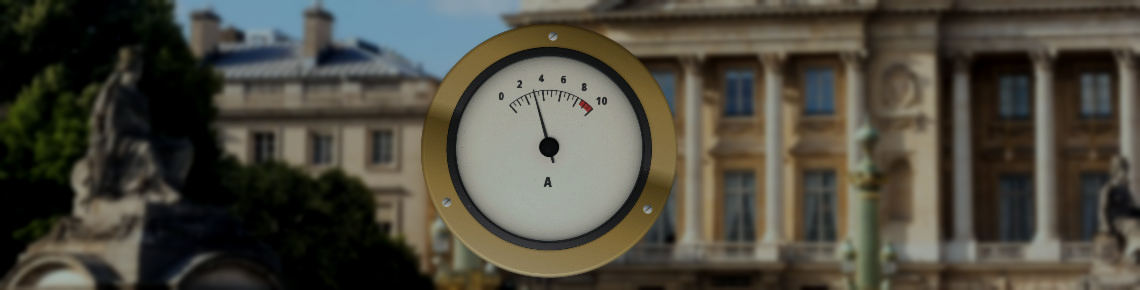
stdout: 3 A
